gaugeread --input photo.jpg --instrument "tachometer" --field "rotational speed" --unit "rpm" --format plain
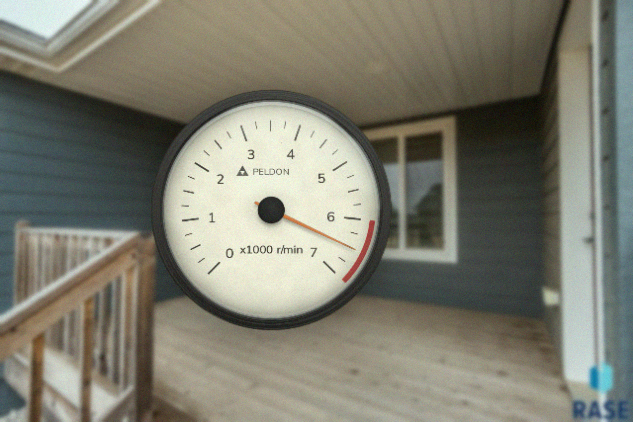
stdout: 6500 rpm
